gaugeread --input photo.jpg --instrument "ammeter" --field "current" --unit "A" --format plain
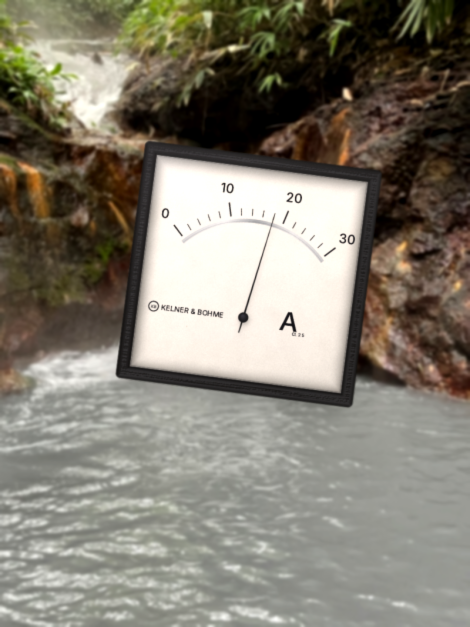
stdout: 18 A
